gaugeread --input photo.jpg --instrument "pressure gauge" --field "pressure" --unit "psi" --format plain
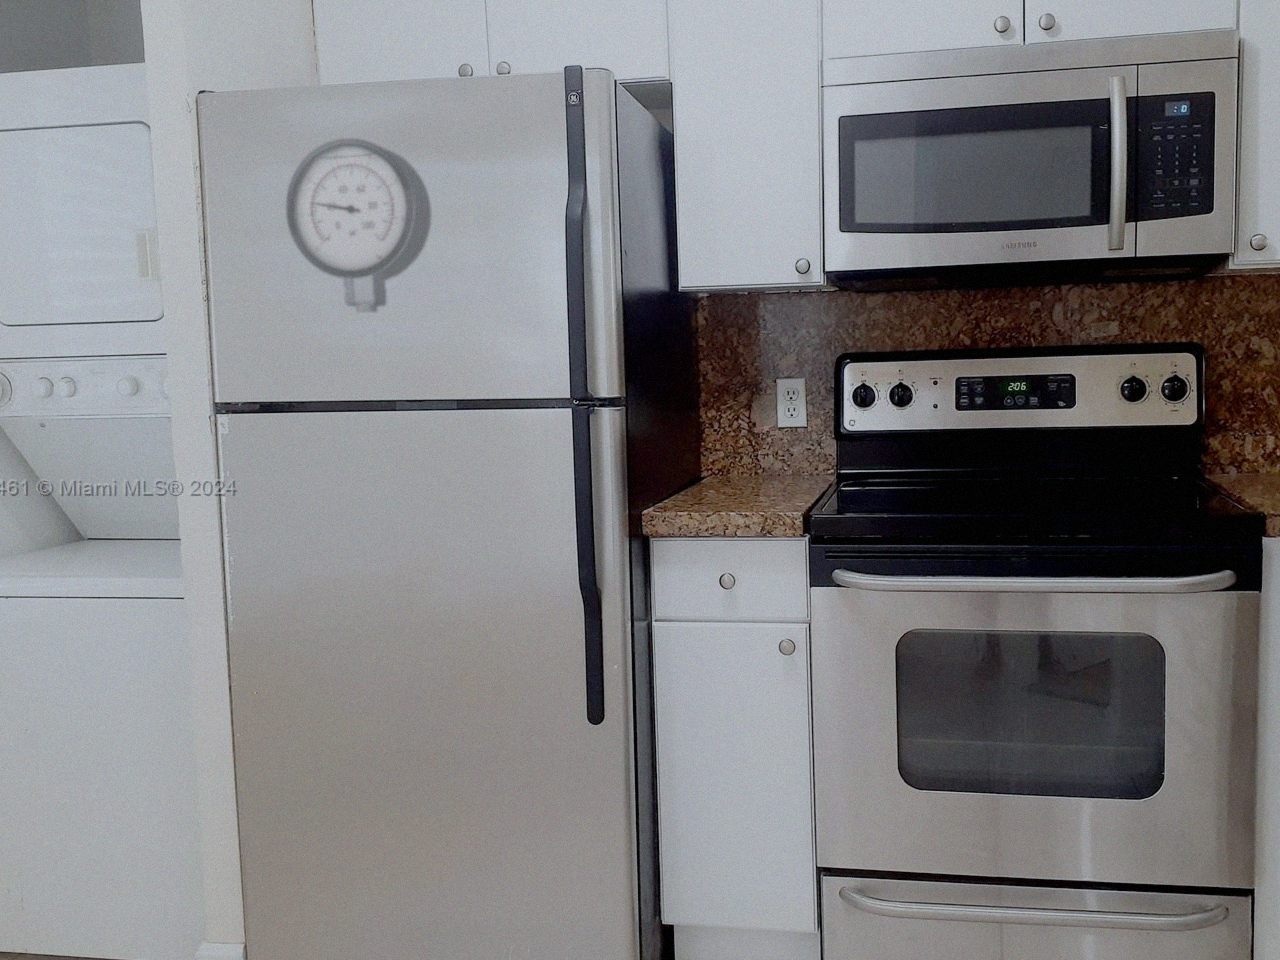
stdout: 20 psi
